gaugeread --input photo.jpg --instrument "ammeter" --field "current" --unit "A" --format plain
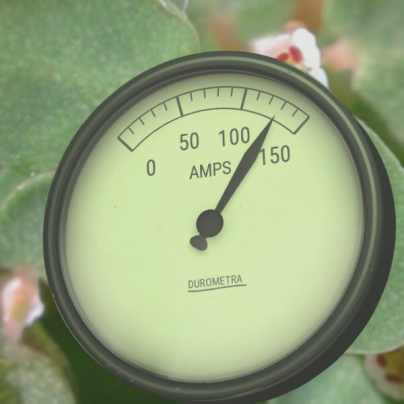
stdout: 130 A
